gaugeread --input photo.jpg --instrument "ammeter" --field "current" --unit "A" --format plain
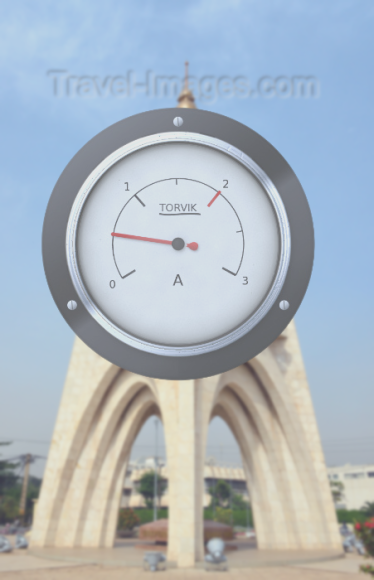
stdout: 0.5 A
